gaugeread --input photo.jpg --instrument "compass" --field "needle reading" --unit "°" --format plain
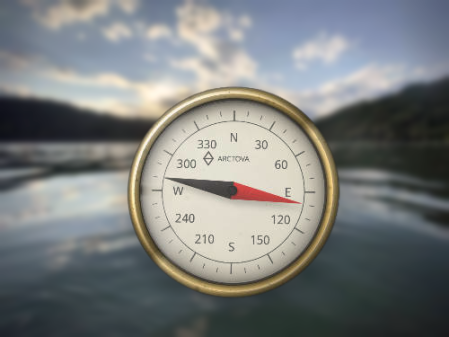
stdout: 100 °
